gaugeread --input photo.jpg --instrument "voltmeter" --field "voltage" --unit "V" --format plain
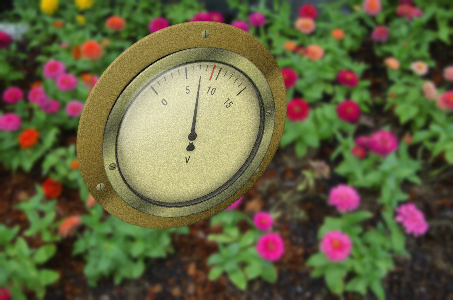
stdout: 7 V
